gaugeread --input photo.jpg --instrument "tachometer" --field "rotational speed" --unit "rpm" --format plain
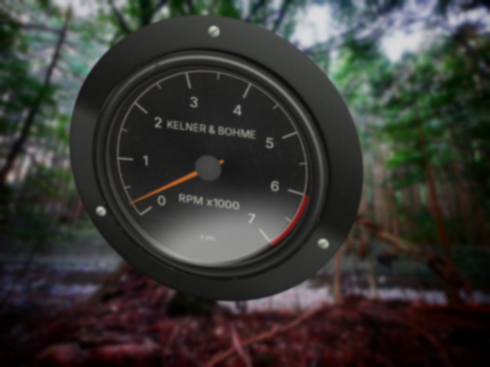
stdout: 250 rpm
